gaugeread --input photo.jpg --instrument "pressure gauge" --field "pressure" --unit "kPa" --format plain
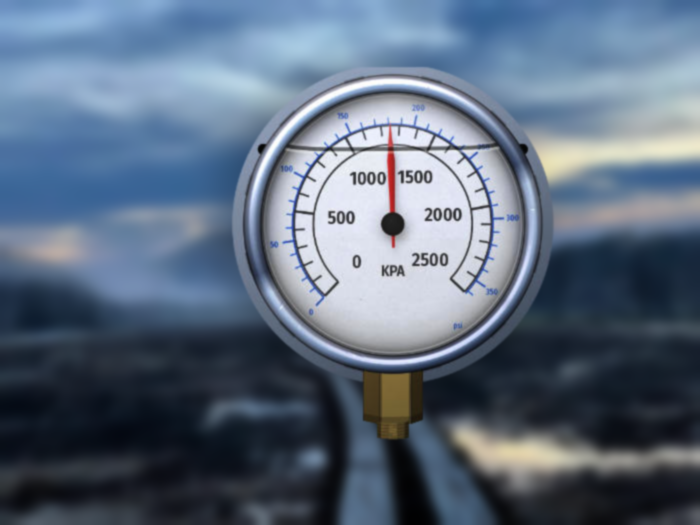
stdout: 1250 kPa
